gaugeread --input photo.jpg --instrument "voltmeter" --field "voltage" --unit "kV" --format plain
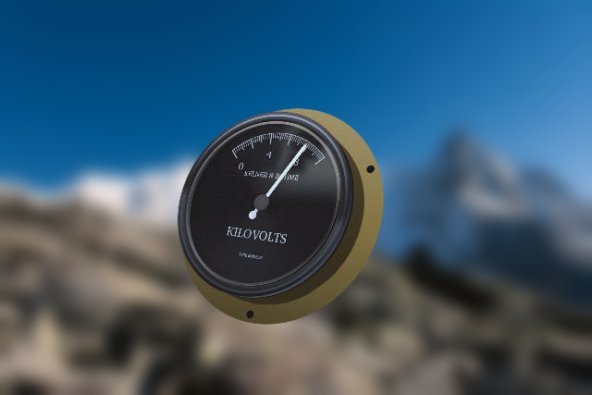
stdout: 8 kV
